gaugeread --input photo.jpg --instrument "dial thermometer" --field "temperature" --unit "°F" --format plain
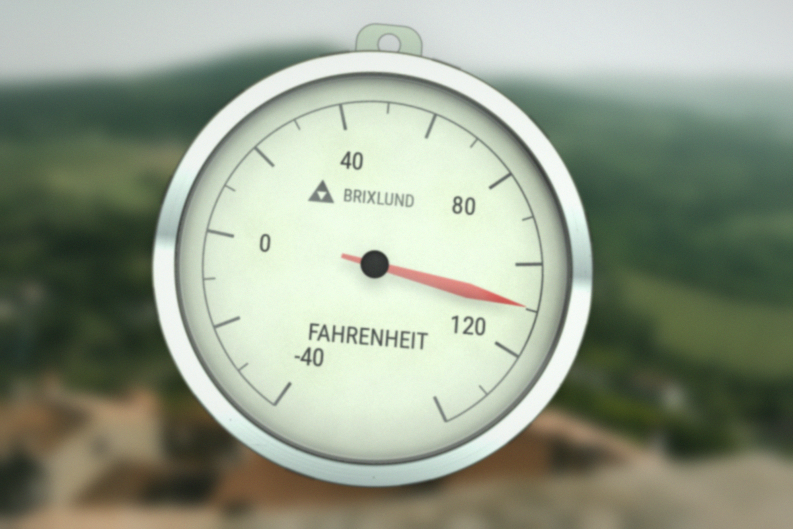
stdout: 110 °F
